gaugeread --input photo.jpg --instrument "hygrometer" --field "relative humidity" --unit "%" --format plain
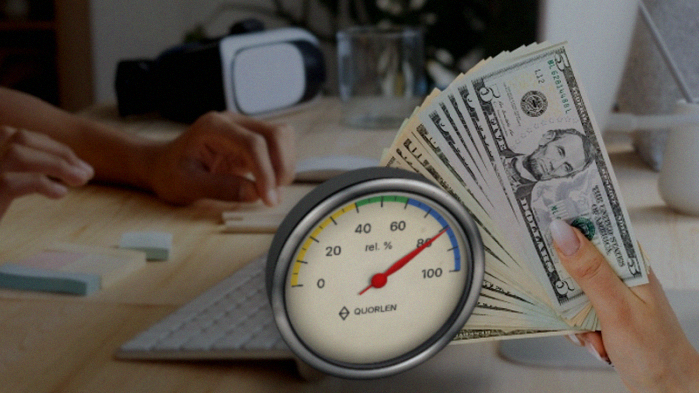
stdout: 80 %
